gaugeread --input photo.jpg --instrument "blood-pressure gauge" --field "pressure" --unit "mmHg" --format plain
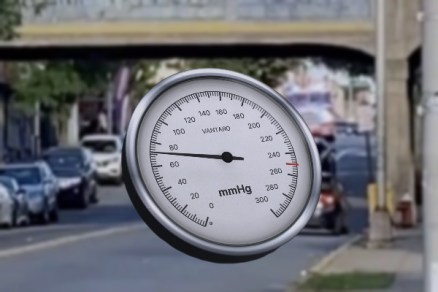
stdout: 70 mmHg
